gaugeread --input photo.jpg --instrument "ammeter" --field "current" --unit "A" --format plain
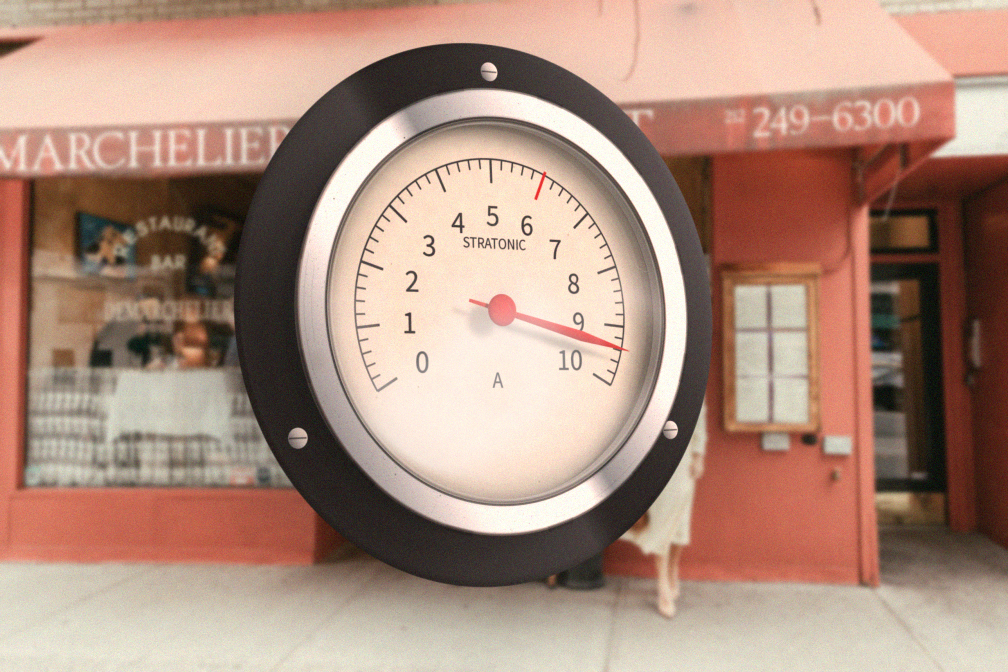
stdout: 9.4 A
